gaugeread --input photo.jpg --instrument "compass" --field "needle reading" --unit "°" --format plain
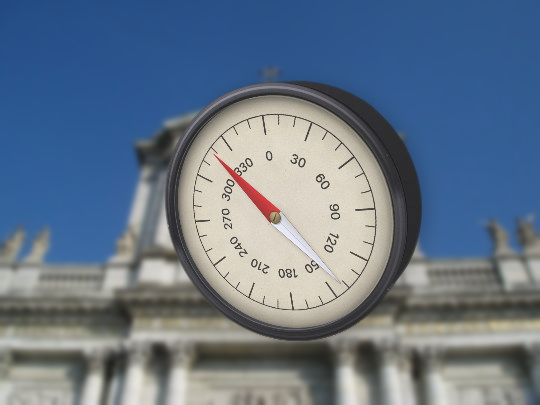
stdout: 320 °
